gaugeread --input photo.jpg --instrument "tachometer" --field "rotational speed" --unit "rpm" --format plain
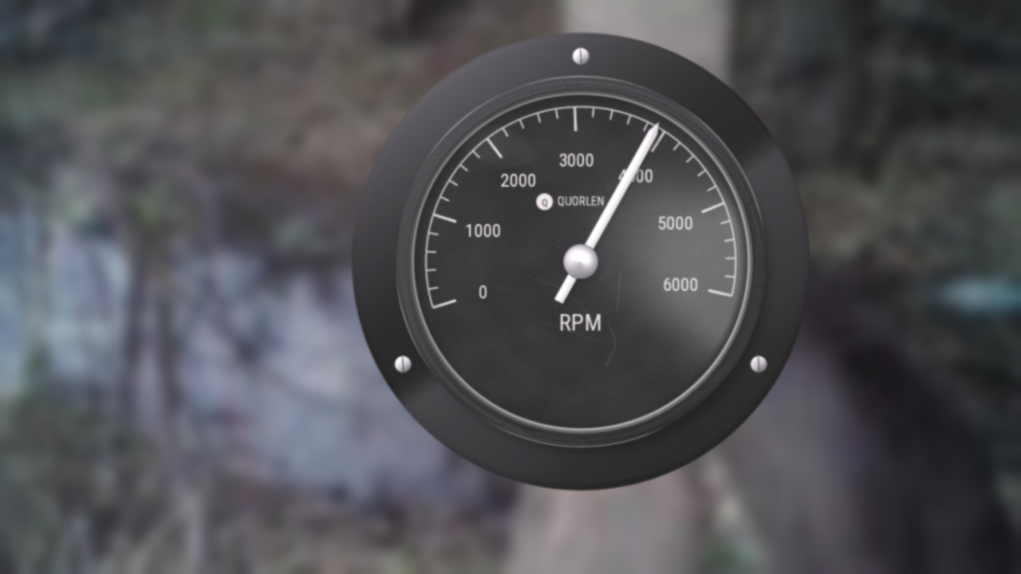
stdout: 3900 rpm
